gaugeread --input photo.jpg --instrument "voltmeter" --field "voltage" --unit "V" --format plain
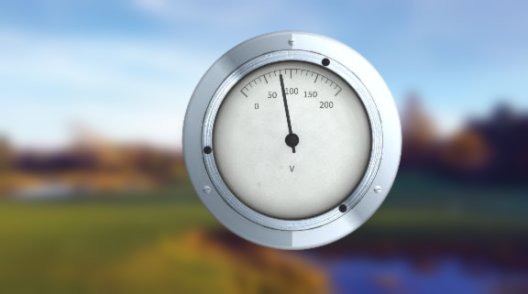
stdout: 80 V
